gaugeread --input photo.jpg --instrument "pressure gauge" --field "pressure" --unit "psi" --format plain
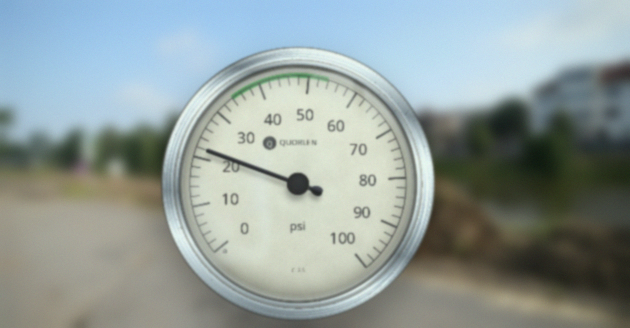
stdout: 22 psi
